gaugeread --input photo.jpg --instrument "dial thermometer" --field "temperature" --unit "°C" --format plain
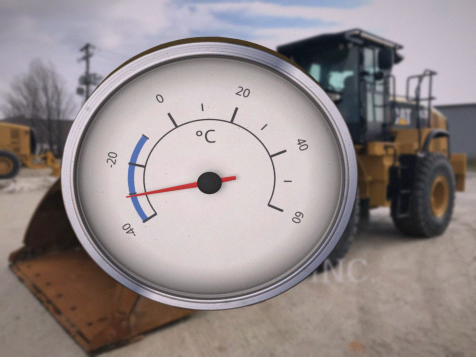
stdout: -30 °C
